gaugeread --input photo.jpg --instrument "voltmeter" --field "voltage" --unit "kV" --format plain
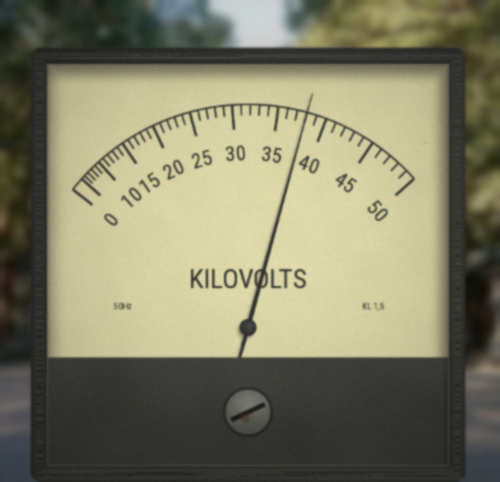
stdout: 38 kV
